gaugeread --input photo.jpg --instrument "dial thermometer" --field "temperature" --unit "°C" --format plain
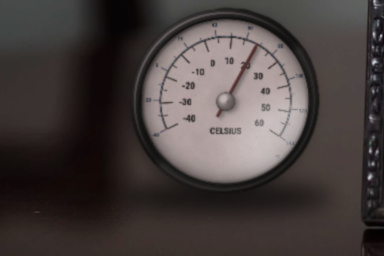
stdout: 20 °C
